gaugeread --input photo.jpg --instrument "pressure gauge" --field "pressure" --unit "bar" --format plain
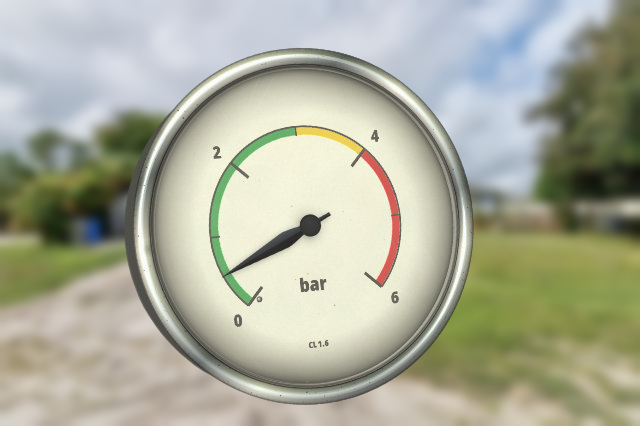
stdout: 0.5 bar
